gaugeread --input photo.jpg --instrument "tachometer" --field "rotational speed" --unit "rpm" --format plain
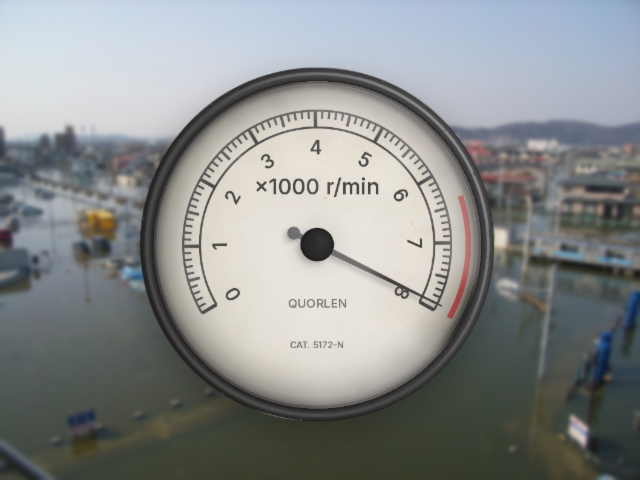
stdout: 7900 rpm
